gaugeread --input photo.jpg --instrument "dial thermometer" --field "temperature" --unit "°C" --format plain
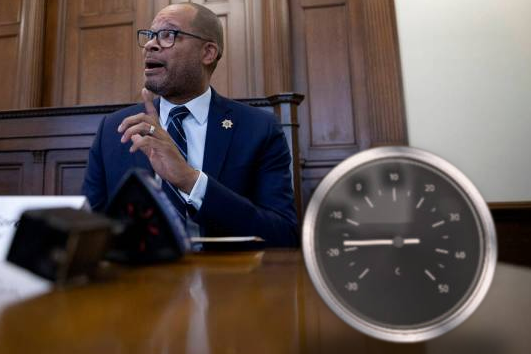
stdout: -17.5 °C
